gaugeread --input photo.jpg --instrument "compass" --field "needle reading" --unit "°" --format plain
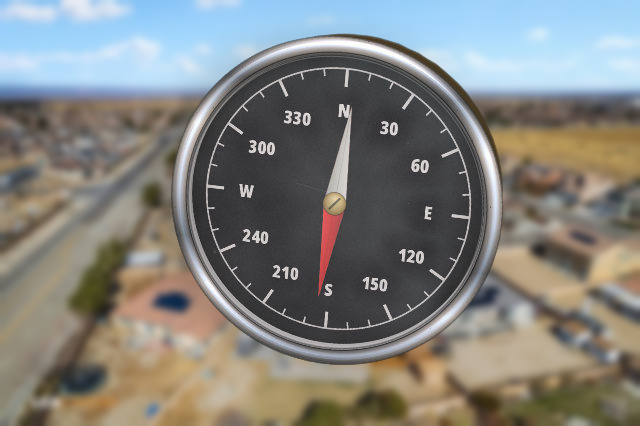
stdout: 185 °
